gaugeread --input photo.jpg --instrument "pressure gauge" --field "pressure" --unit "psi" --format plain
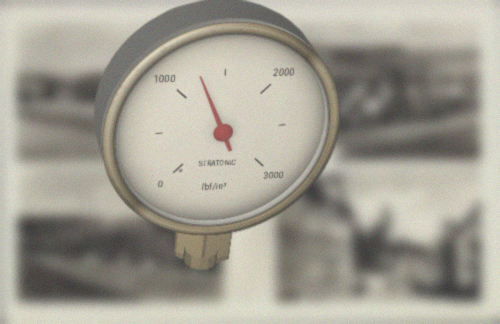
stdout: 1250 psi
